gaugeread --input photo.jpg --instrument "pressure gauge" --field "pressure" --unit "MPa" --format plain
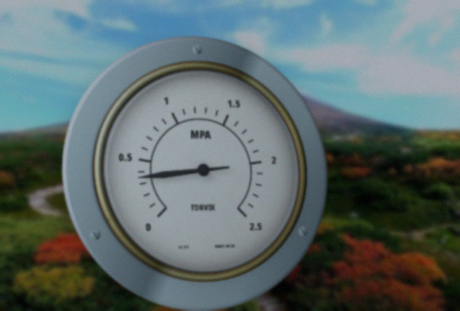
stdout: 0.35 MPa
